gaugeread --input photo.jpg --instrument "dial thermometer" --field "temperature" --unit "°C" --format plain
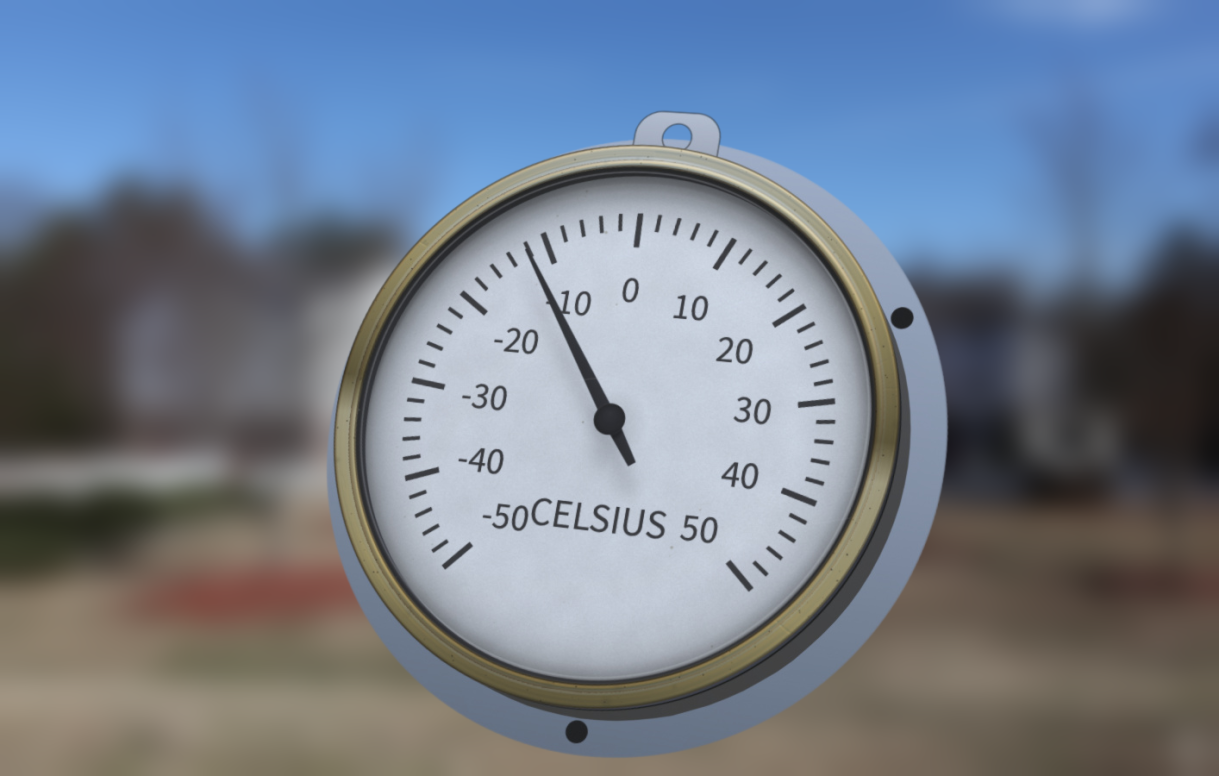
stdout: -12 °C
